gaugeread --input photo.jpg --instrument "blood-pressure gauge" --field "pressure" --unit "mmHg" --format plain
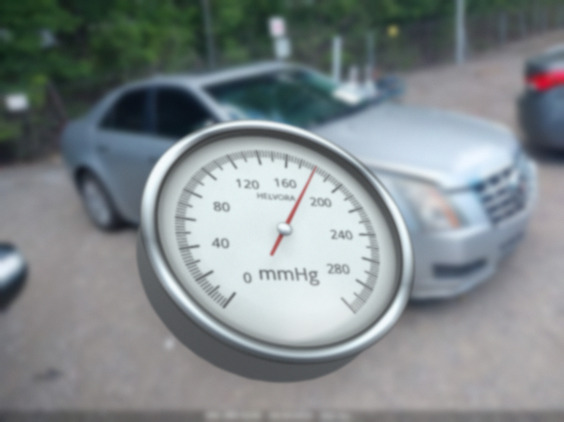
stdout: 180 mmHg
